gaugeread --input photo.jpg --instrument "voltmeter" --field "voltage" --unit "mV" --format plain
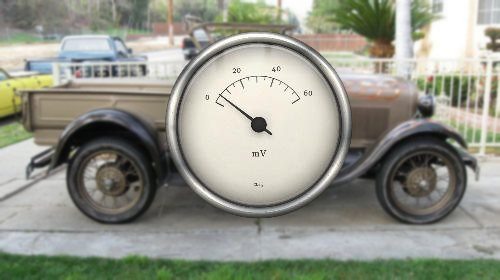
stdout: 5 mV
